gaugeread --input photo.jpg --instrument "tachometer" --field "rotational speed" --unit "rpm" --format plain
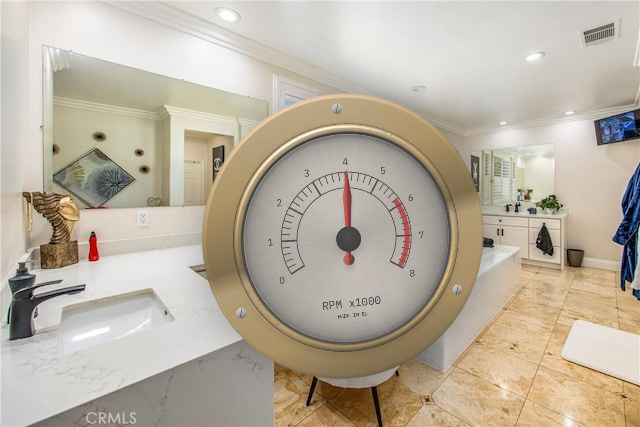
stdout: 4000 rpm
